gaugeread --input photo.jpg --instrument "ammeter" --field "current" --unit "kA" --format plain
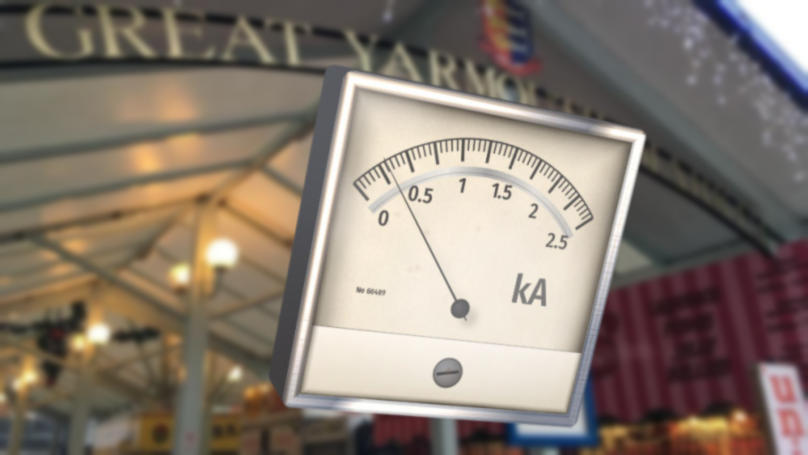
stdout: 0.3 kA
